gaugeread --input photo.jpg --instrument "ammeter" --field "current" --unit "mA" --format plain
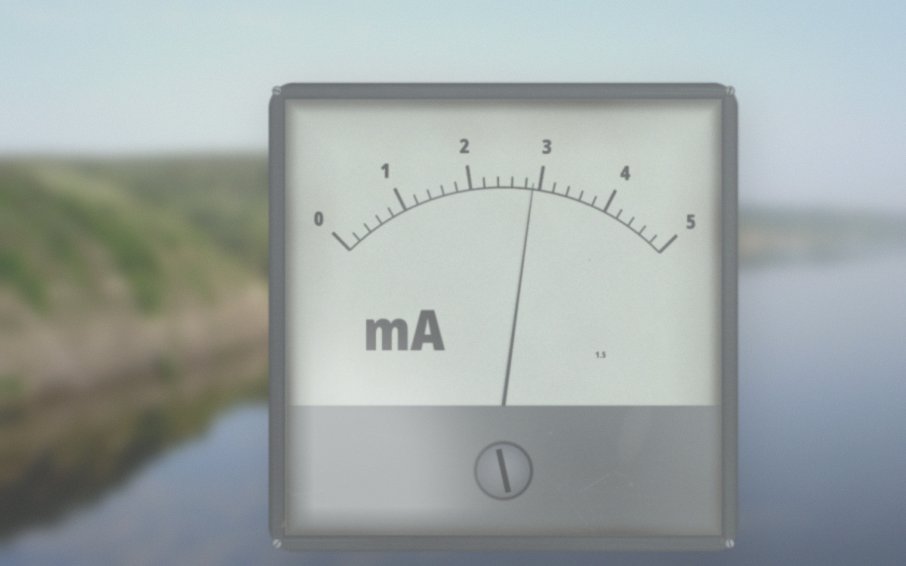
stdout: 2.9 mA
